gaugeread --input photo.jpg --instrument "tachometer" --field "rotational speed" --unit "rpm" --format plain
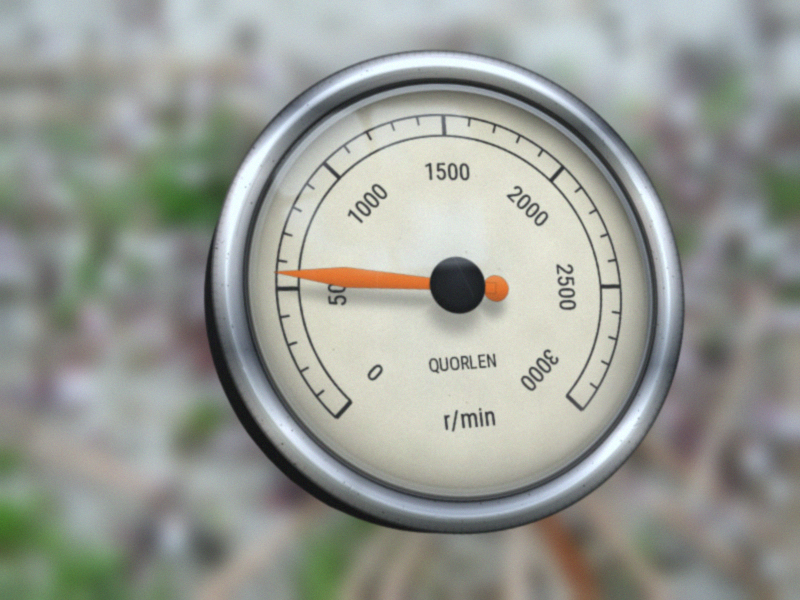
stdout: 550 rpm
